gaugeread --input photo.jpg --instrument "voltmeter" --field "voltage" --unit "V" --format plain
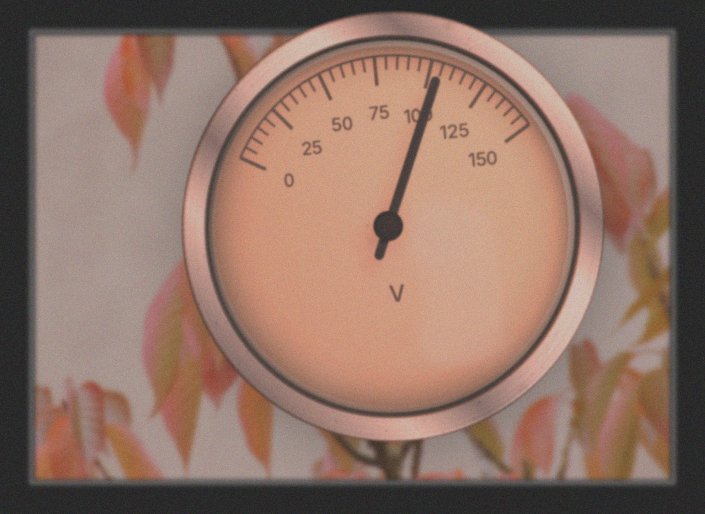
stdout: 105 V
